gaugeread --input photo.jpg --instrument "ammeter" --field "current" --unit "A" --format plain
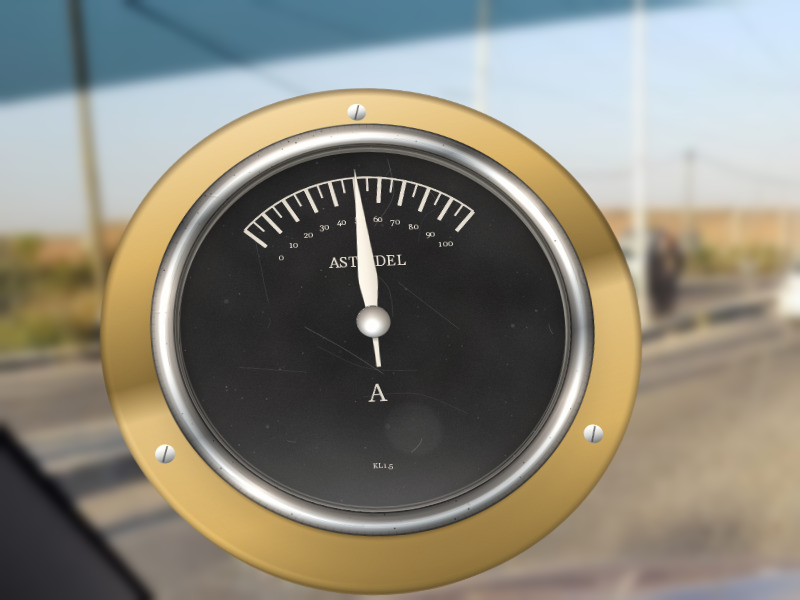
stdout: 50 A
